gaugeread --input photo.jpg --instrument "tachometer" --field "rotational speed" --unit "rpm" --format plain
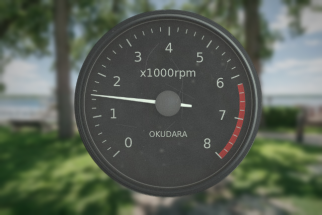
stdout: 1500 rpm
